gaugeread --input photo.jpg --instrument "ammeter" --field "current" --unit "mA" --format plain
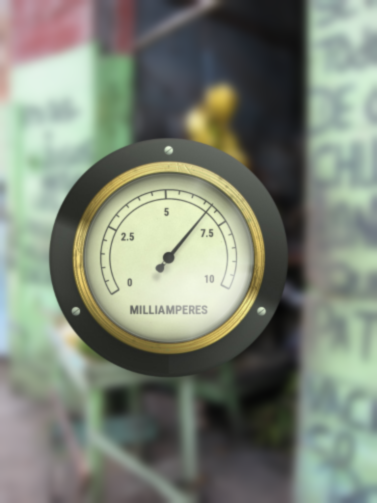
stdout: 6.75 mA
